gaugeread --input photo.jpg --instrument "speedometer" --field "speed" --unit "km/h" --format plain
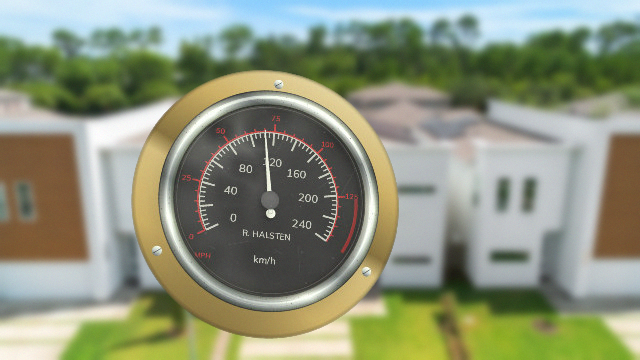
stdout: 112 km/h
